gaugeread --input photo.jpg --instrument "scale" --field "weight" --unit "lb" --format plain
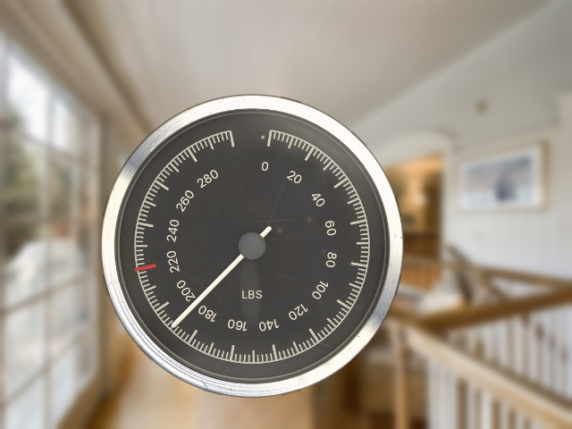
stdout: 190 lb
